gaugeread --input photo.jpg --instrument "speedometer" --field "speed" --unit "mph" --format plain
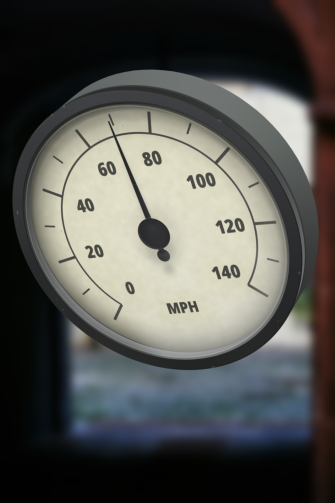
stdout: 70 mph
